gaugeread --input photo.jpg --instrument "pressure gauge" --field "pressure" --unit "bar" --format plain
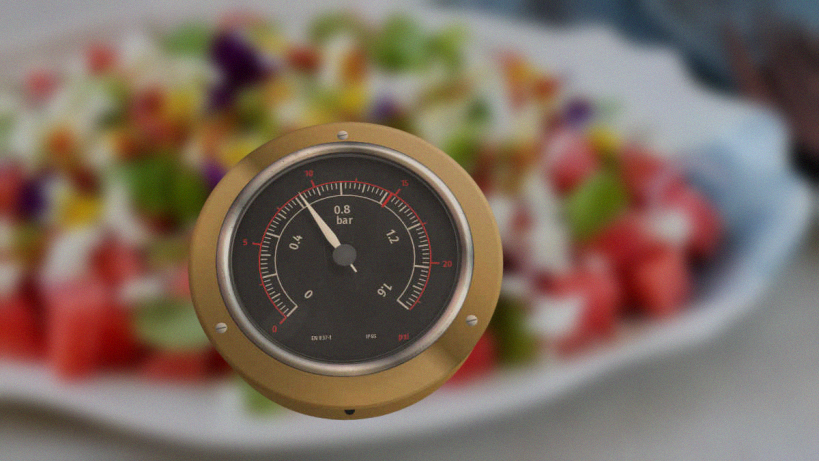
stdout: 0.62 bar
